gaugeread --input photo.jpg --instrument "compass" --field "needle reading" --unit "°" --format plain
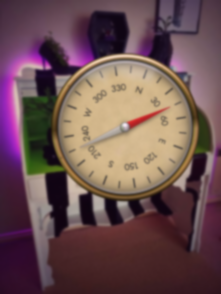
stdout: 45 °
